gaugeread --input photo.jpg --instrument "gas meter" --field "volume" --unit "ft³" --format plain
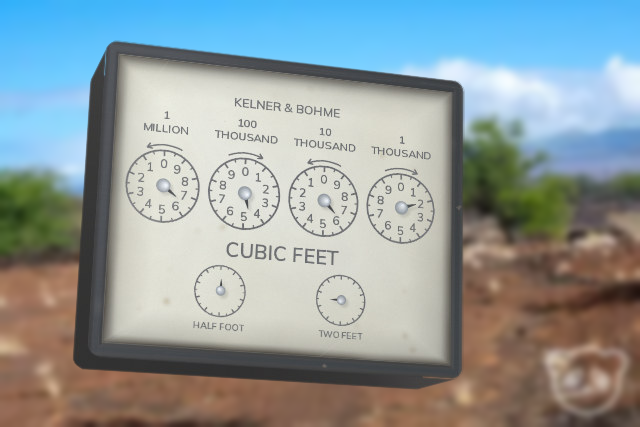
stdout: 646200 ft³
